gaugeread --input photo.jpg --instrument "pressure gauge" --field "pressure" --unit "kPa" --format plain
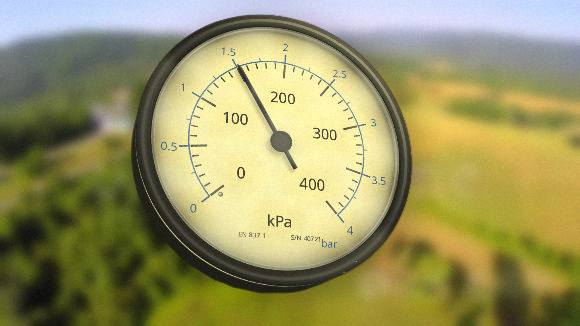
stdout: 150 kPa
